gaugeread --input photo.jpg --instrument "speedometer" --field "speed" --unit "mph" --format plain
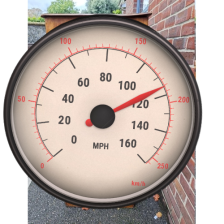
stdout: 115 mph
